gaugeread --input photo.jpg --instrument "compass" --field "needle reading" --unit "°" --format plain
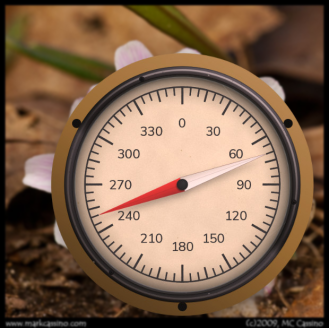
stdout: 250 °
